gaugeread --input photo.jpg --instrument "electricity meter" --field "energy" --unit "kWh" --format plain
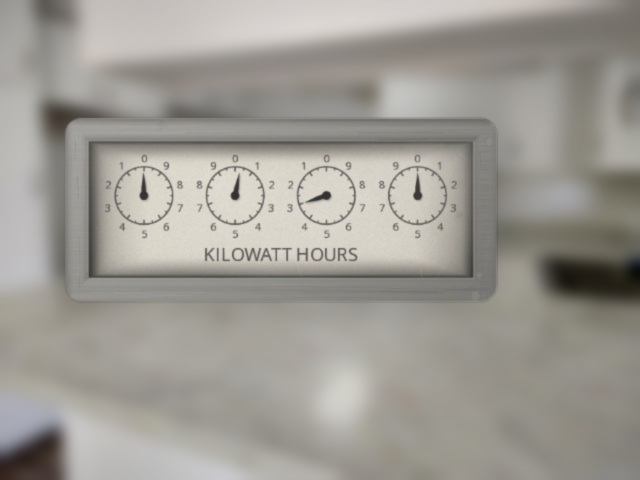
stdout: 30 kWh
